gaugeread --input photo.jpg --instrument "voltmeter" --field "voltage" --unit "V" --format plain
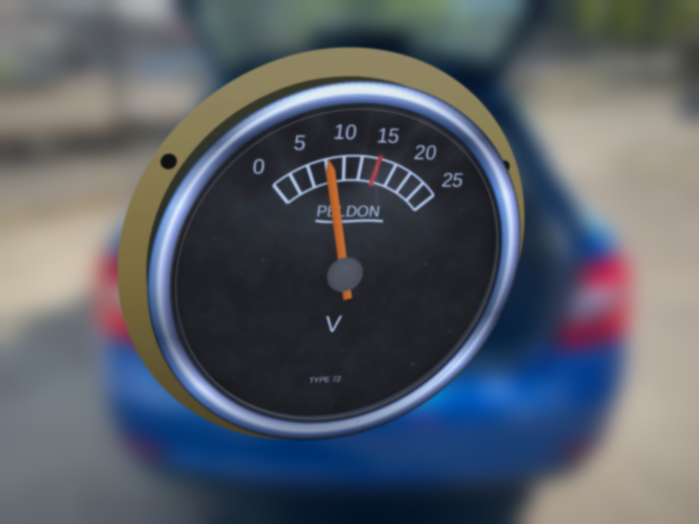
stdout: 7.5 V
